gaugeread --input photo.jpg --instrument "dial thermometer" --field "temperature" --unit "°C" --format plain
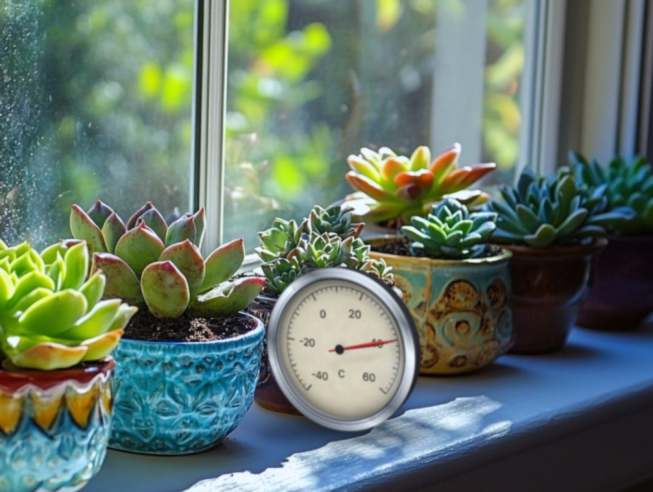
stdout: 40 °C
